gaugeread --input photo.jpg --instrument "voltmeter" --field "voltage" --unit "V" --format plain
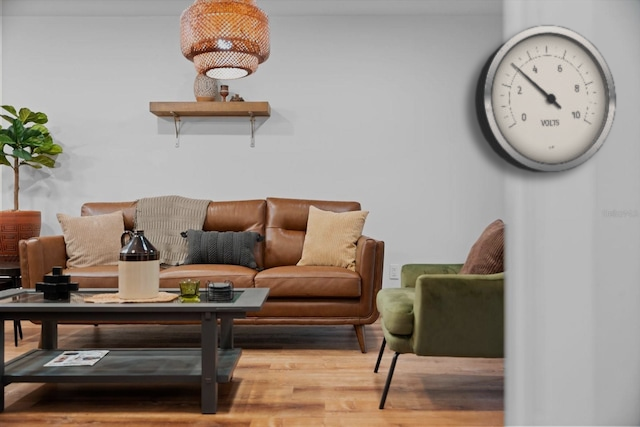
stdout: 3 V
